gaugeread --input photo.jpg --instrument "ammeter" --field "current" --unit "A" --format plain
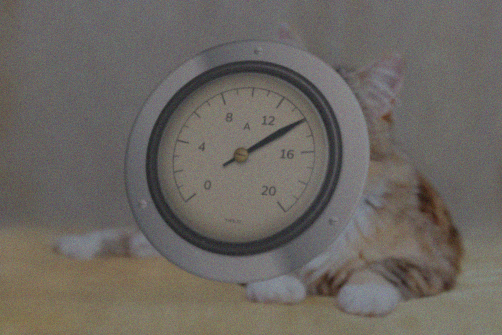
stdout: 14 A
